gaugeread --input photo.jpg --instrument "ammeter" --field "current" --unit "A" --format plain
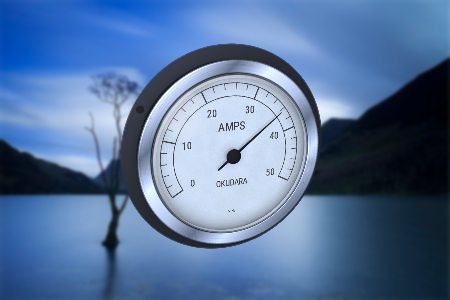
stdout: 36 A
